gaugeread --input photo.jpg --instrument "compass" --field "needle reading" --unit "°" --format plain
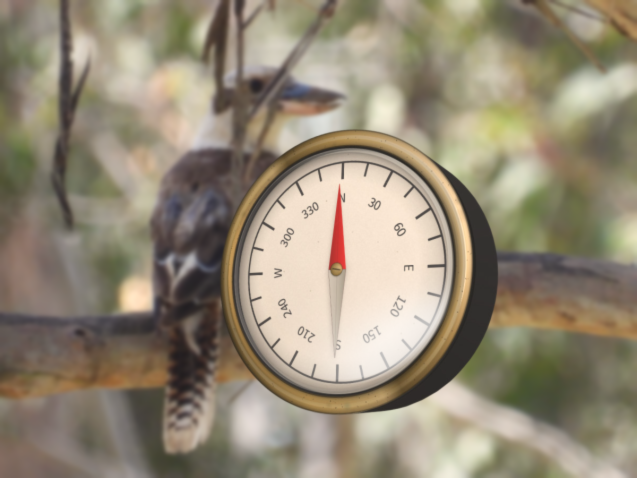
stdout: 0 °
